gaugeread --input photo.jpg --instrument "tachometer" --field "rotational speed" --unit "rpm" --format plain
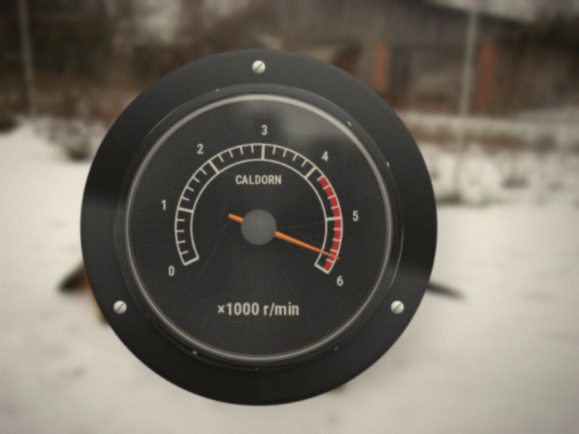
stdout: 5700 rpm
